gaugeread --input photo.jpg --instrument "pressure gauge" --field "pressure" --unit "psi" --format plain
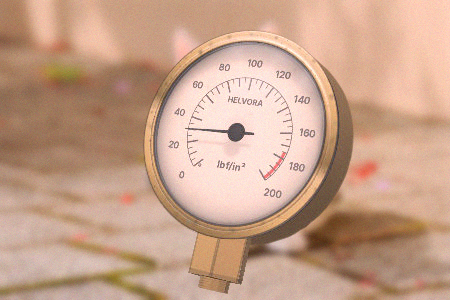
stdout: 30 psi
